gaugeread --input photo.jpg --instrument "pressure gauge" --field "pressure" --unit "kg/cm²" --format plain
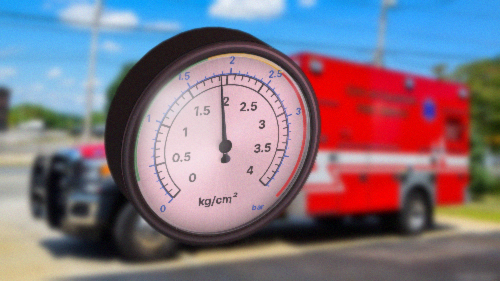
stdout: 1.9 kg/cm²
